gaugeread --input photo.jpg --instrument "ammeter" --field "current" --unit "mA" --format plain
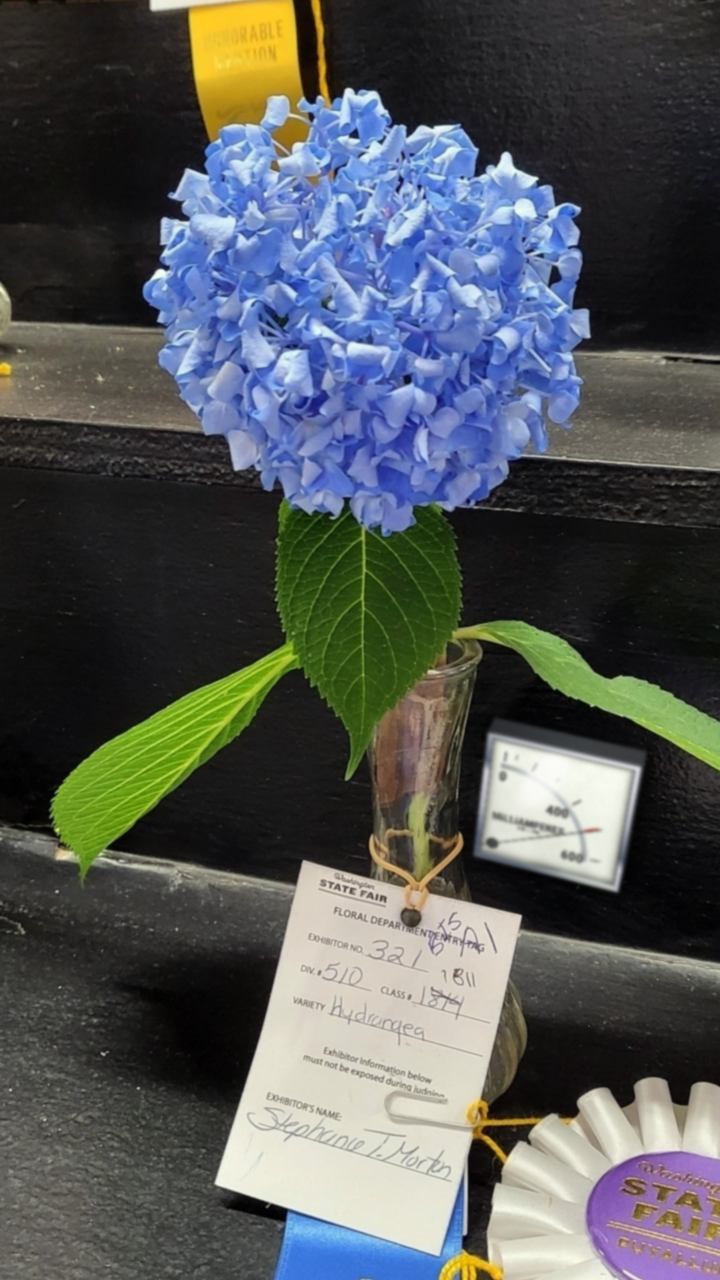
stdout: 500 mA
